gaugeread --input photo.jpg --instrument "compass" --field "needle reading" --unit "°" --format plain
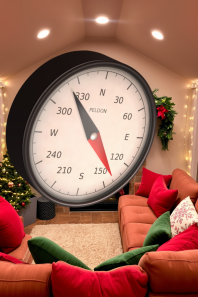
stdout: 140 °
